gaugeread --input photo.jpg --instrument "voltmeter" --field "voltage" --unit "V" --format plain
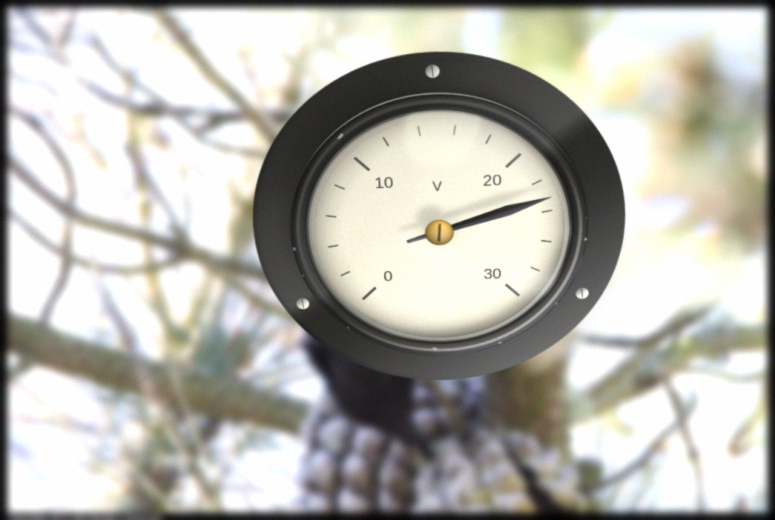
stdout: 23 V
